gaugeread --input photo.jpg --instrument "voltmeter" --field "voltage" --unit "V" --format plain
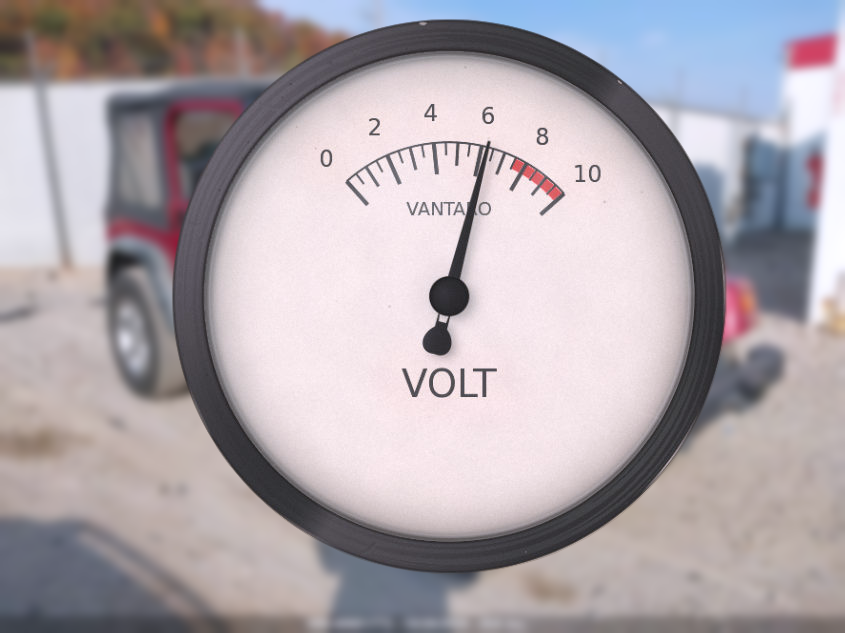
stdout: 6.25 V
